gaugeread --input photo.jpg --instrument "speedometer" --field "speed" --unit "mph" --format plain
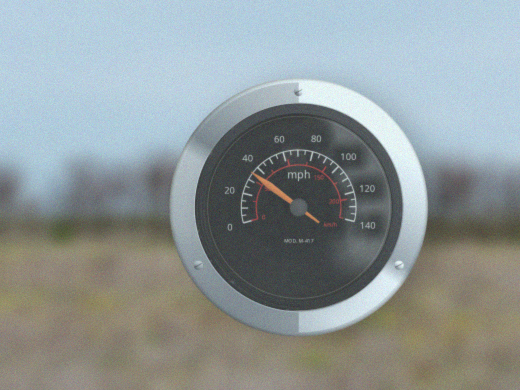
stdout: 35 mph
